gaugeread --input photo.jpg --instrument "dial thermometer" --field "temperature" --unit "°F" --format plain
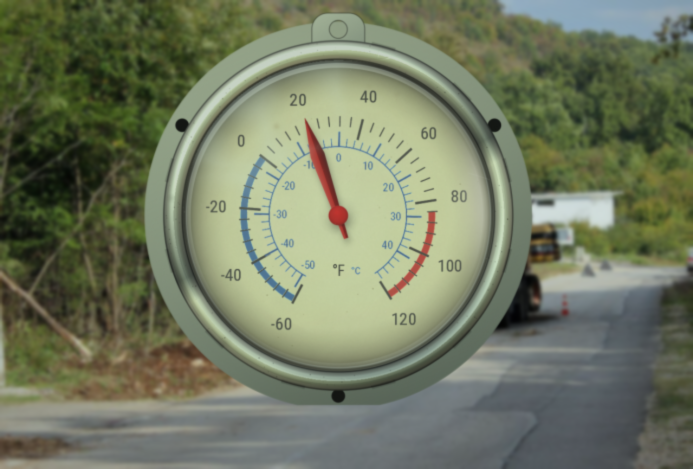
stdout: 20 °F
